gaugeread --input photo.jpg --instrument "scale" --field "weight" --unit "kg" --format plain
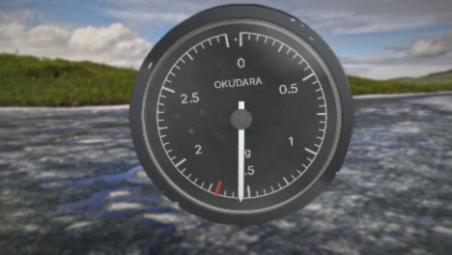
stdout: 1.55 kg
